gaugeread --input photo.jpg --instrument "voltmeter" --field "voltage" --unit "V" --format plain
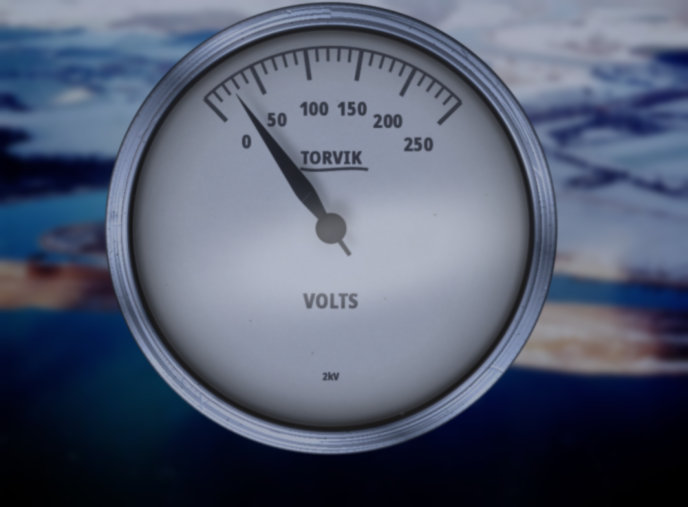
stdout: 25 V
